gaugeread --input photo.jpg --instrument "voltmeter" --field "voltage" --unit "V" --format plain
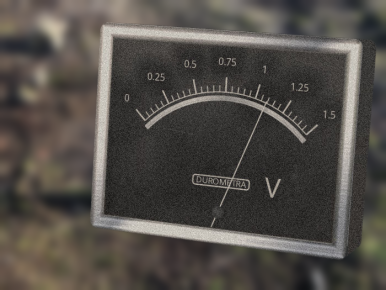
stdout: 1.1 V
